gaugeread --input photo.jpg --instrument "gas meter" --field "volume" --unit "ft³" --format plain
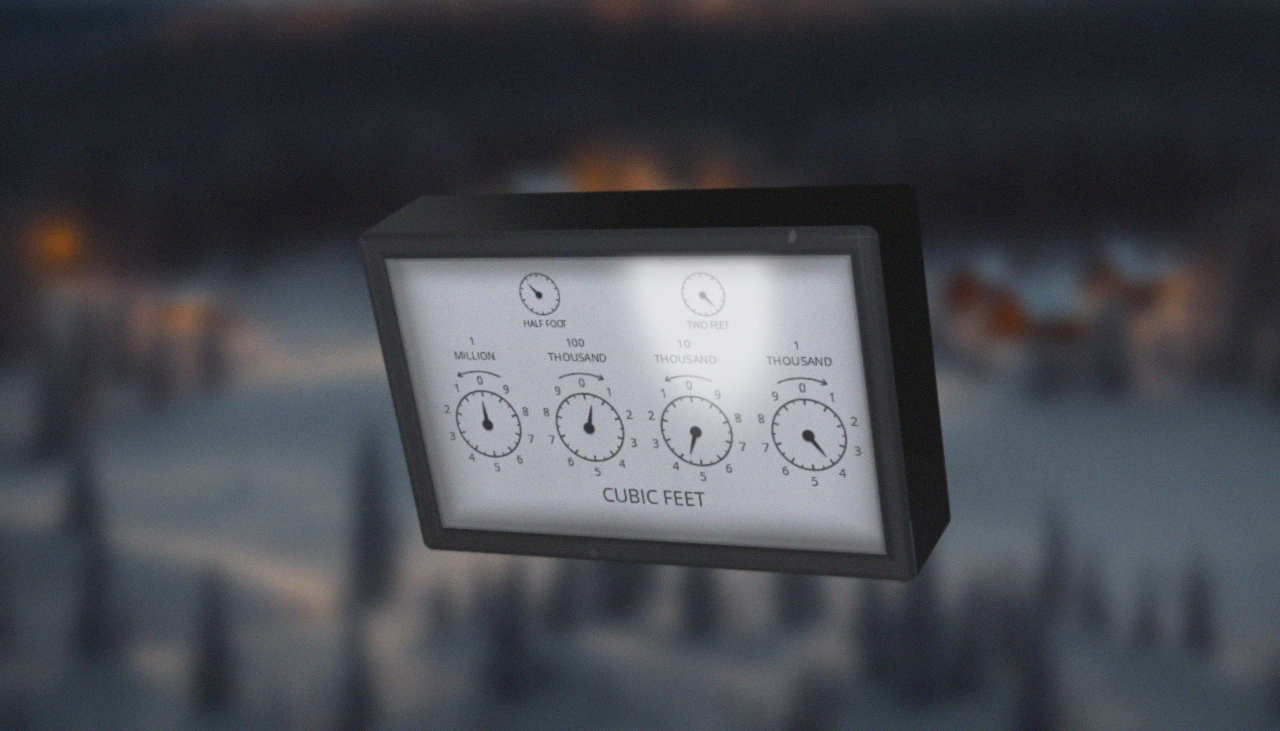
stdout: 4400 ft³
